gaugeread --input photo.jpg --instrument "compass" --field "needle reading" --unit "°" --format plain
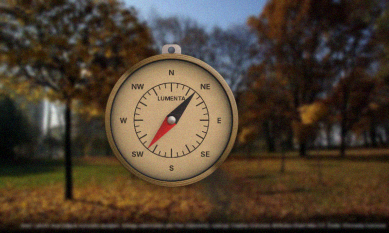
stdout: 220 °
